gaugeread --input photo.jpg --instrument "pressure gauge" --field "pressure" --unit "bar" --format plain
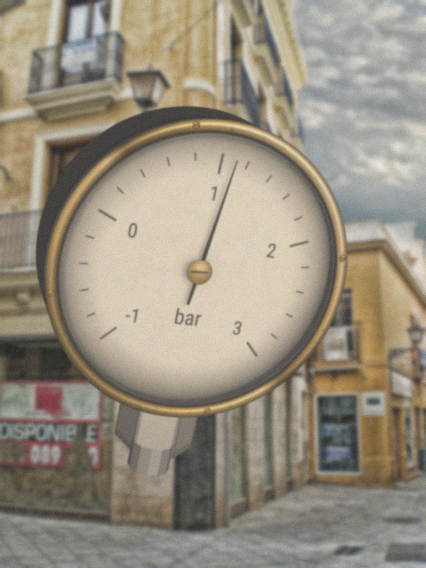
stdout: 1.1 bar
